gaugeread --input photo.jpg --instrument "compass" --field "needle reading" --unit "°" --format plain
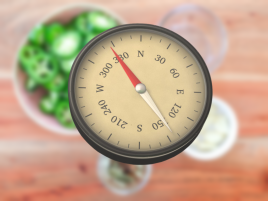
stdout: 325 °
